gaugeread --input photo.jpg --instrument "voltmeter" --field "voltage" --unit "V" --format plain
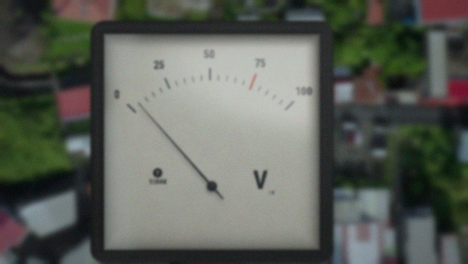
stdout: 5 V
